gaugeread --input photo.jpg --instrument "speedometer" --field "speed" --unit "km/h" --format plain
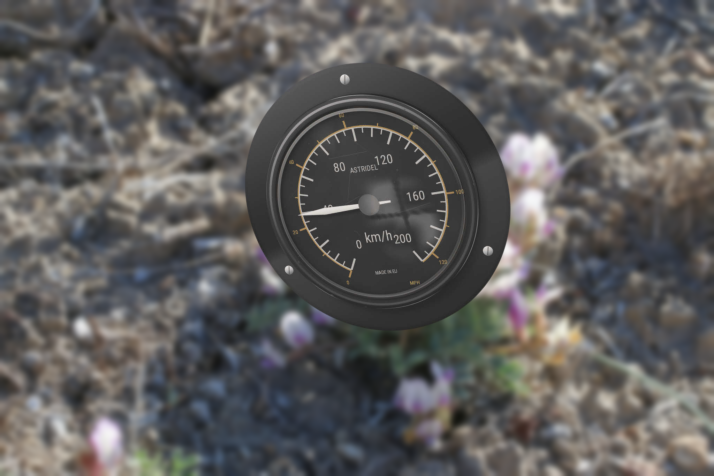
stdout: 40 km/h
